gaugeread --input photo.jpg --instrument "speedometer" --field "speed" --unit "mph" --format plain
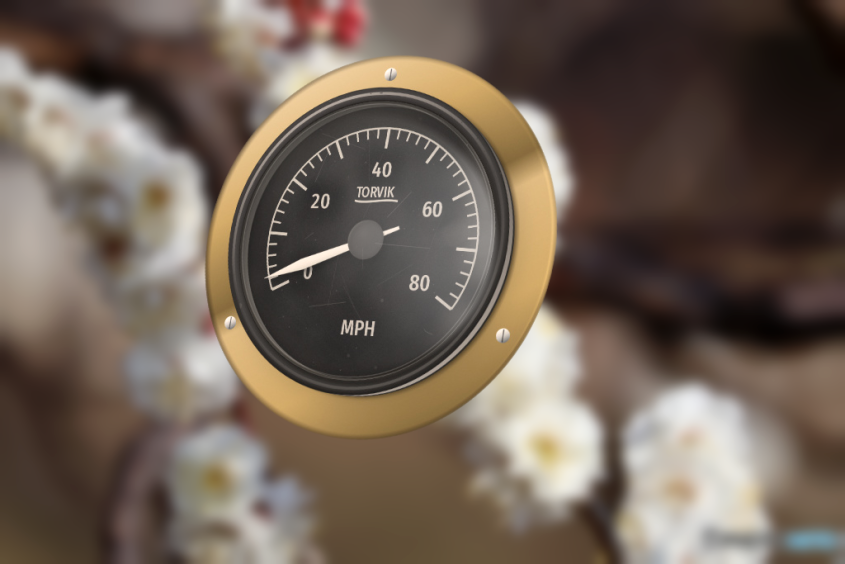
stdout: 2 mph
